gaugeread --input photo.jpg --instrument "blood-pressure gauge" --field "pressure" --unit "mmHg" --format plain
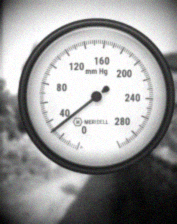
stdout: 30 mmHg
